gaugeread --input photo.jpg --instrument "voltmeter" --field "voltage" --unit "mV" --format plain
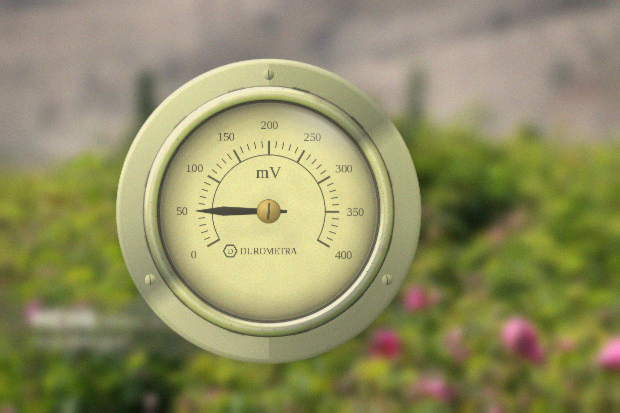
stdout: 50 mV
